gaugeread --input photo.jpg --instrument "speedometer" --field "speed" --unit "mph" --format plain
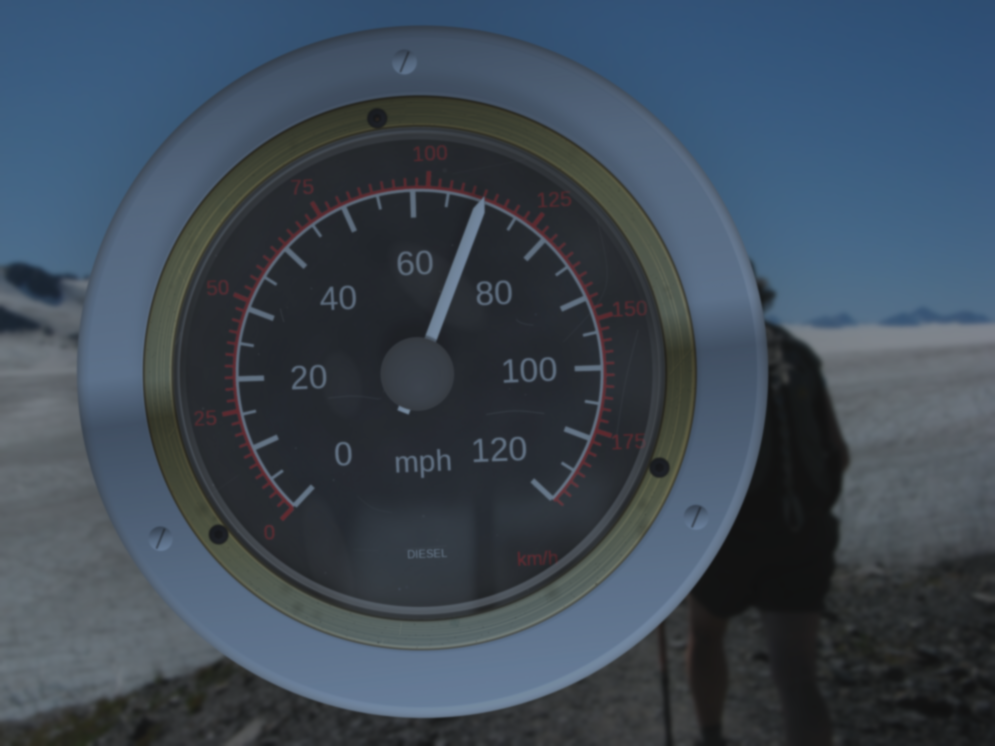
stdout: 70 mph
